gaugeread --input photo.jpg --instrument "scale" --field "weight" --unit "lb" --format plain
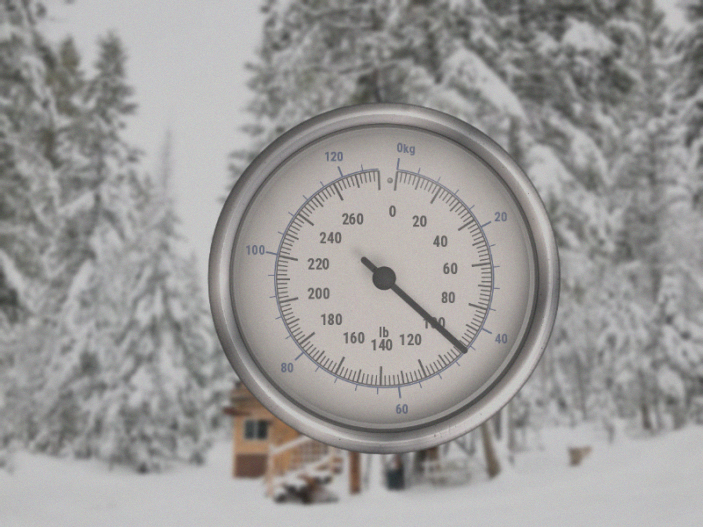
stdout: 100 lb
